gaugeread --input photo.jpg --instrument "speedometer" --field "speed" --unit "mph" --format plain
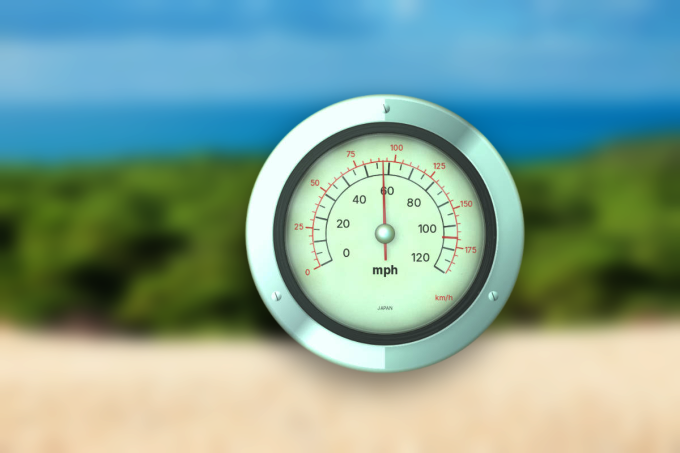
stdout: 57.5 mph
